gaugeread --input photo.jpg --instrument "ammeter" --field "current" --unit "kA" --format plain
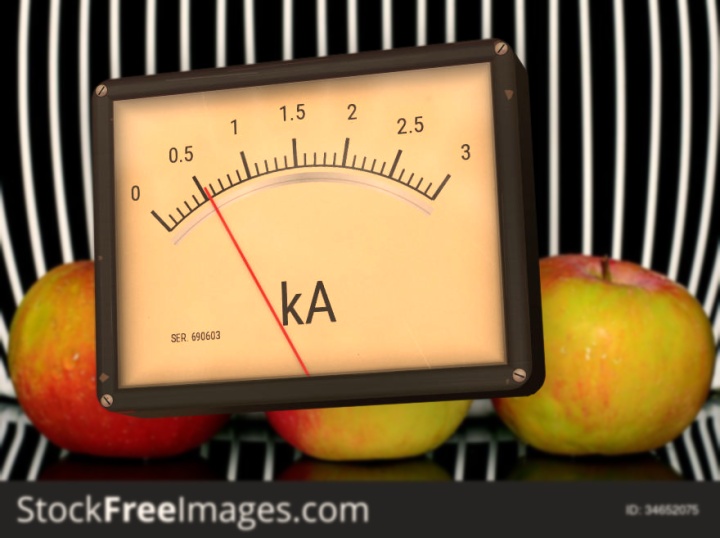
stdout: 0.55 kA
